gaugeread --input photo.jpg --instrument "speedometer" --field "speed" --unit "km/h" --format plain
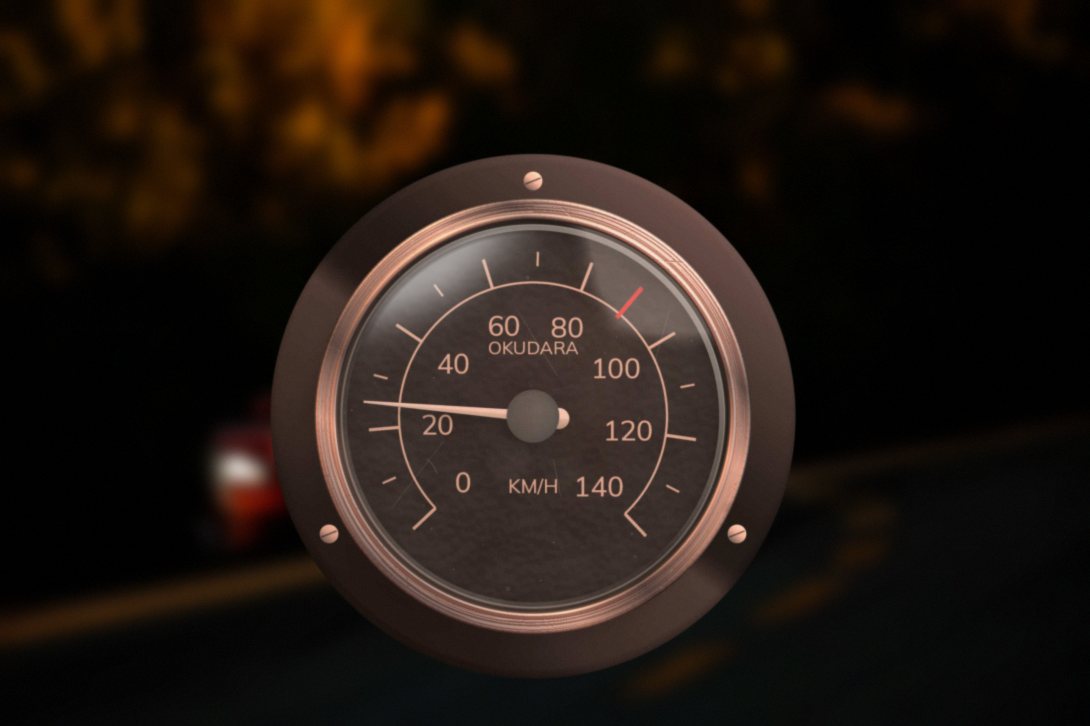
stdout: 25 km/h
